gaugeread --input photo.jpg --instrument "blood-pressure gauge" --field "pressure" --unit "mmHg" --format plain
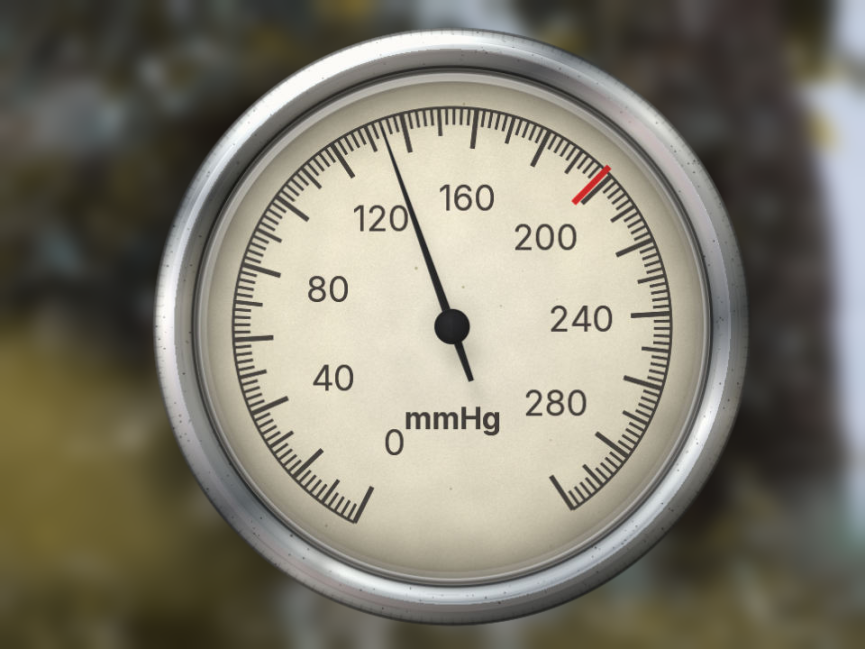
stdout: 134 mmHg
